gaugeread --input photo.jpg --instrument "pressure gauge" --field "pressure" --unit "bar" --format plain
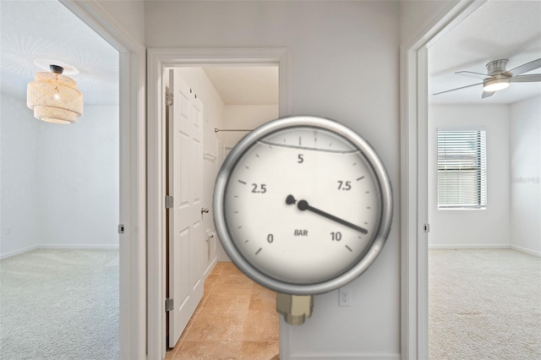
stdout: 9.25 bar
